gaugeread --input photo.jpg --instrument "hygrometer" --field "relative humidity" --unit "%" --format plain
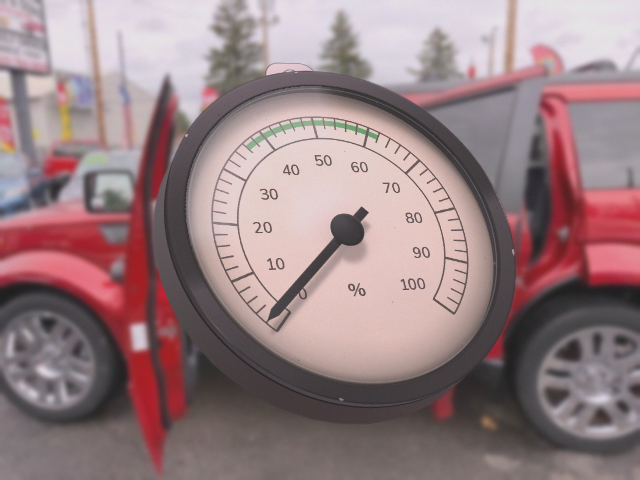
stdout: 2 %
